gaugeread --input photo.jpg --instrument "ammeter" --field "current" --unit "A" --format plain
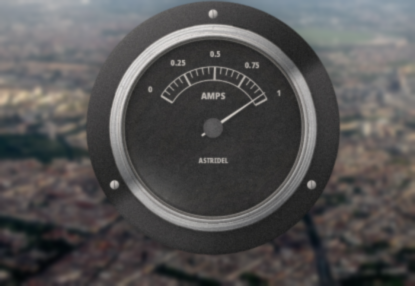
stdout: 0.95 A
